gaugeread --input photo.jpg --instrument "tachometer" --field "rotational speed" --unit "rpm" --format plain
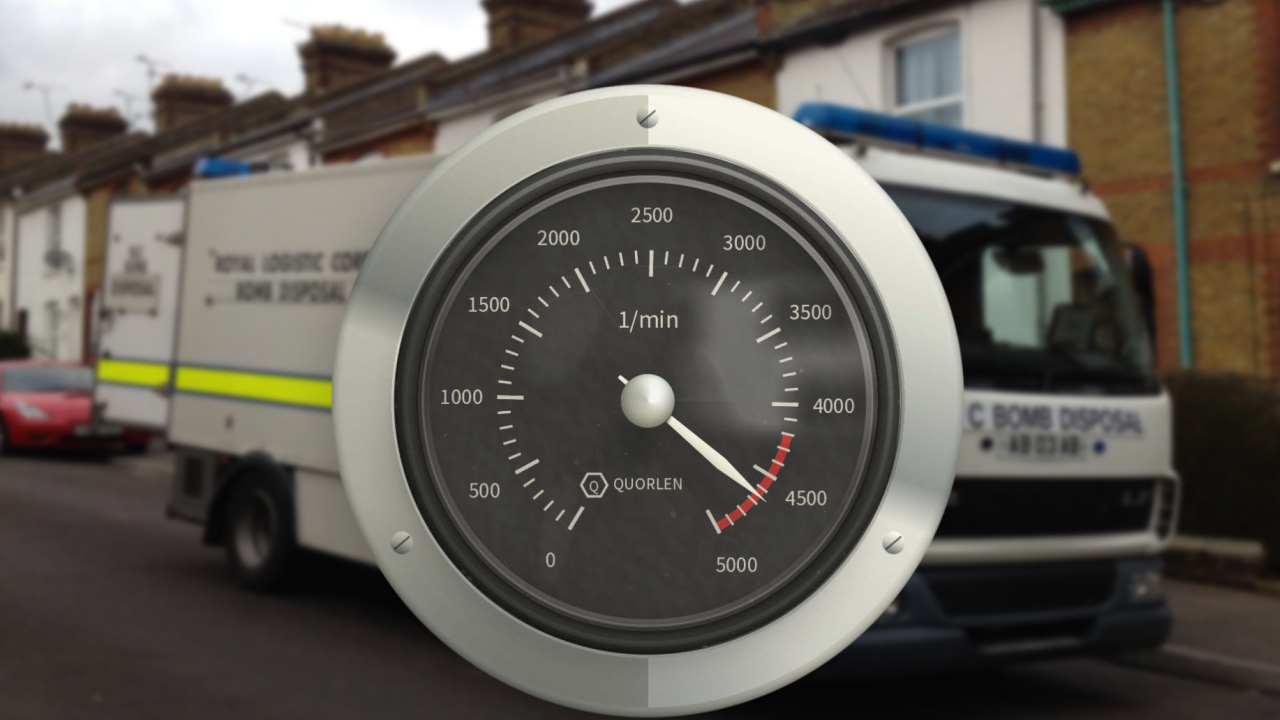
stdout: 4650 rpm
